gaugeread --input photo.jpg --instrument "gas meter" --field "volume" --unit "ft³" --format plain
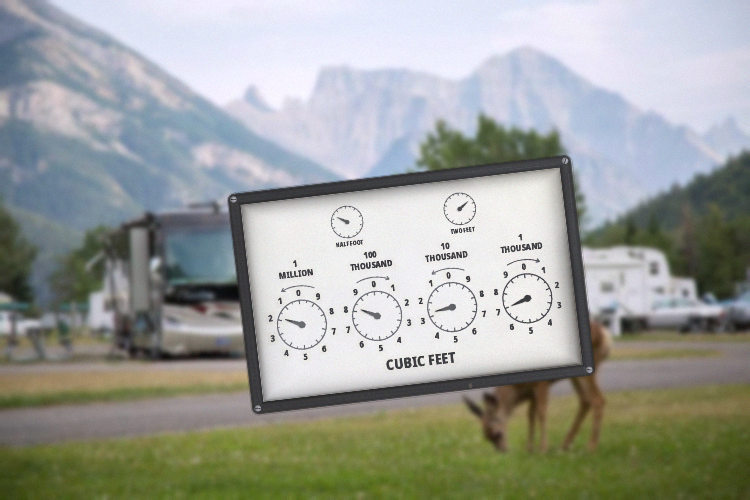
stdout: 182700 ft³
